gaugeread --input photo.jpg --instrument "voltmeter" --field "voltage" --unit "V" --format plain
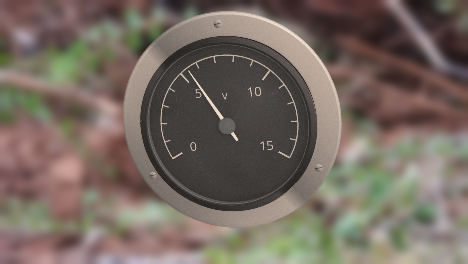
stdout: 5.5 V
